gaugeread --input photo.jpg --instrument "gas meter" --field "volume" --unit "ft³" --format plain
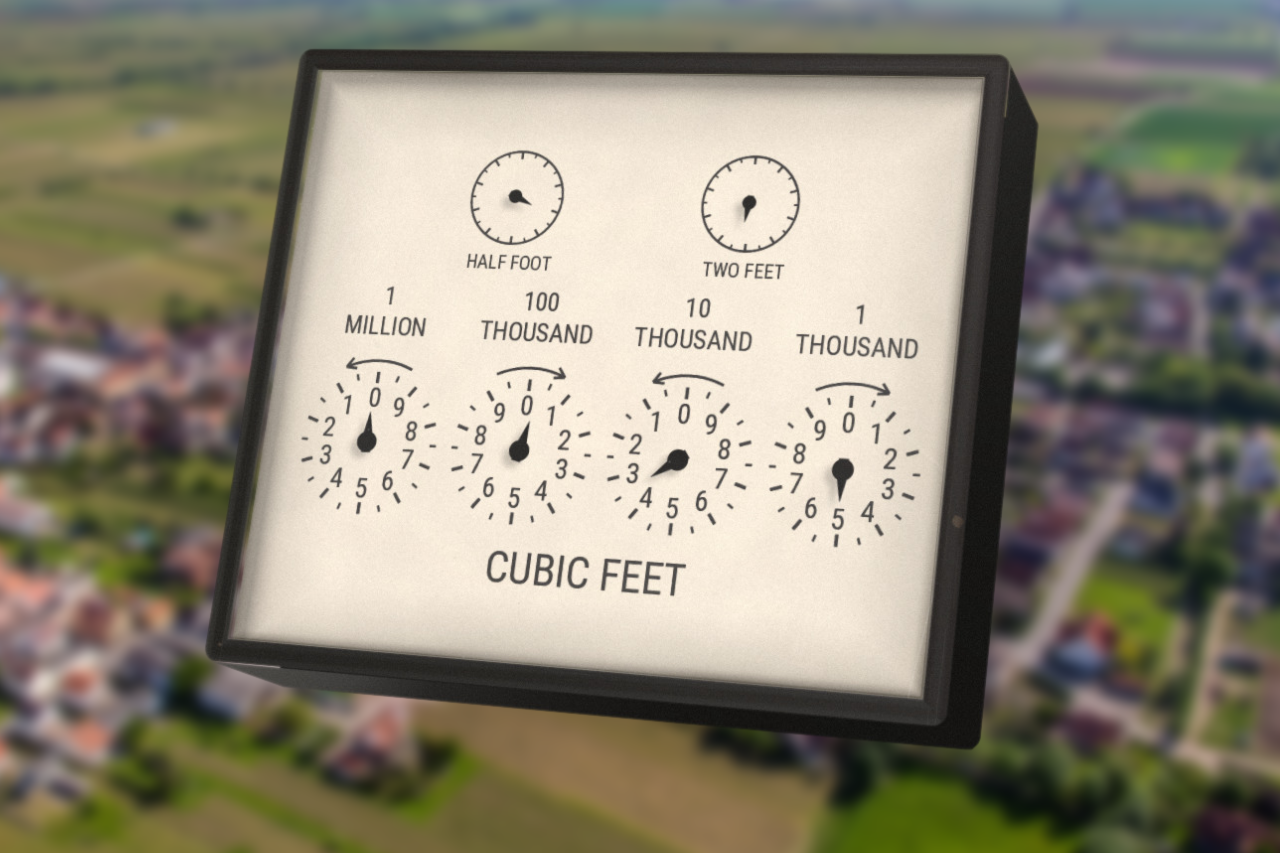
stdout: 3500 ft³
